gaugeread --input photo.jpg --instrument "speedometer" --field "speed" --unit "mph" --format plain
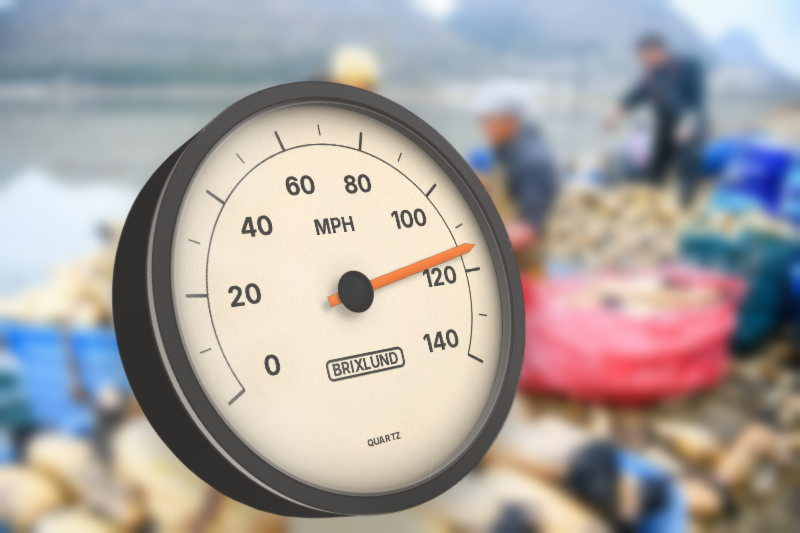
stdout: 115 mph
